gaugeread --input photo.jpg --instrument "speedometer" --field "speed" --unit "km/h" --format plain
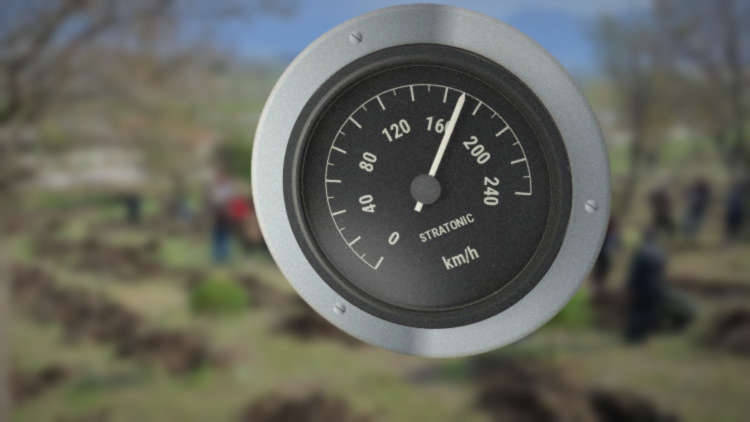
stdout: 170 km/h
